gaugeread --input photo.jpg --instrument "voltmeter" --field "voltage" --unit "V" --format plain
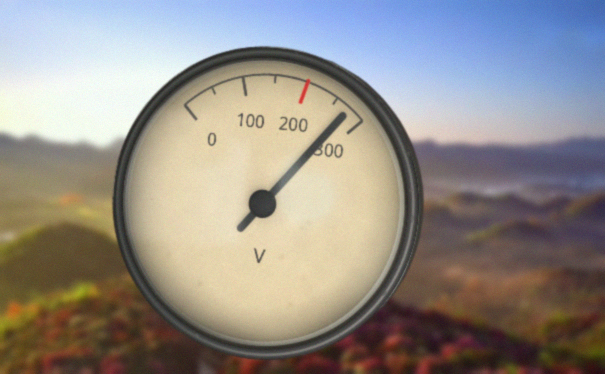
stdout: 275 V
